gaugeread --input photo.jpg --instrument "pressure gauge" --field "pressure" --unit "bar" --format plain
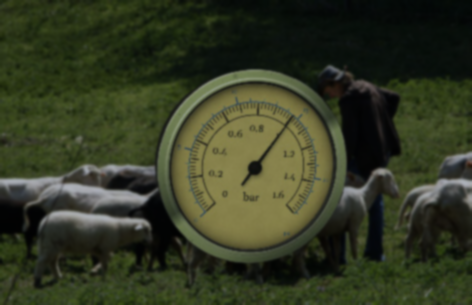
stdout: 1 bar
